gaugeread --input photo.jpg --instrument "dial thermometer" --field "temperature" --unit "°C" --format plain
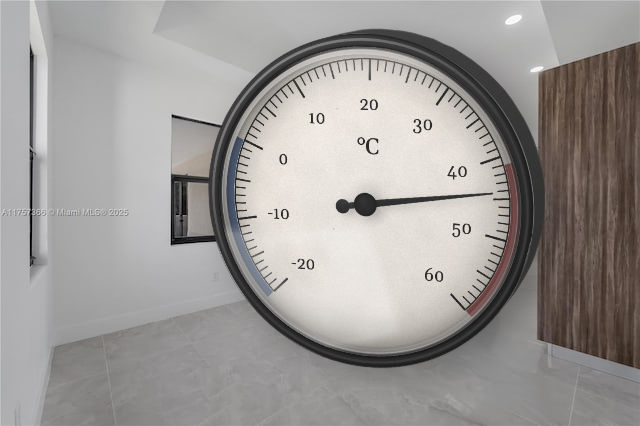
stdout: 44 °C
